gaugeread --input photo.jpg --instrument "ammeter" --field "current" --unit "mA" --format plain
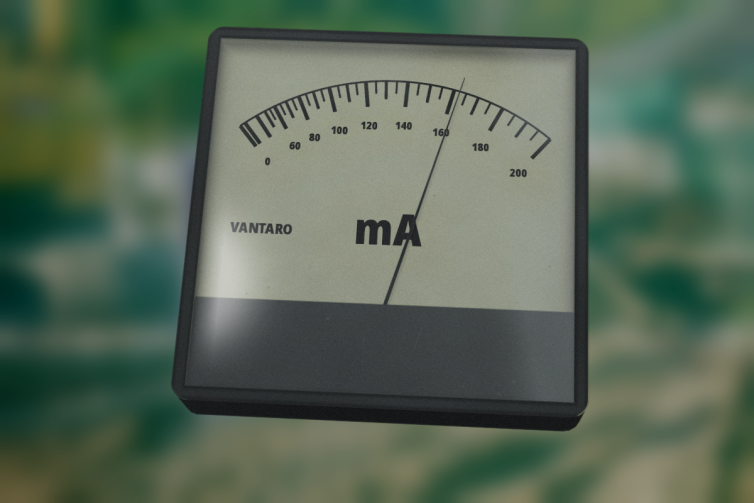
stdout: 162.5 mA
